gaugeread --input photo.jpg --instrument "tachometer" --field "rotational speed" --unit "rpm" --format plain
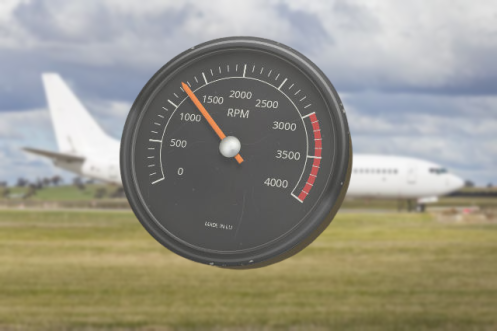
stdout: 1250 rpm
